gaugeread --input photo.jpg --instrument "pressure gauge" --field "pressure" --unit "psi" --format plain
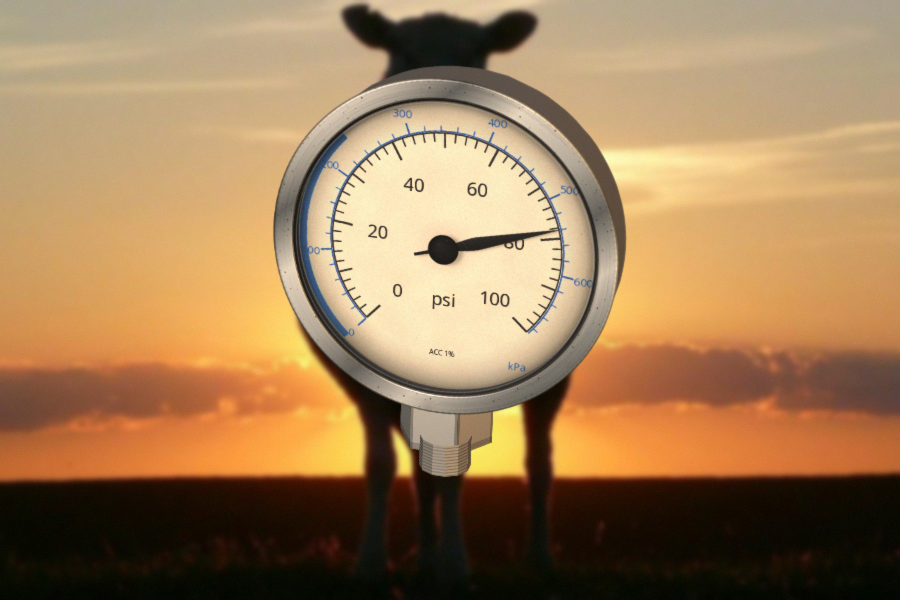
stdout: 78 psi
